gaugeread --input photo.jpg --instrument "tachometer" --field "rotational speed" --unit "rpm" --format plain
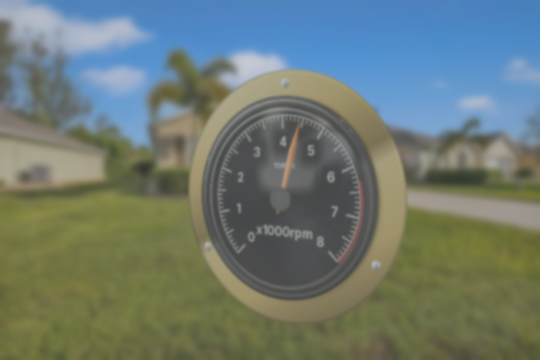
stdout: 4500 rpm
